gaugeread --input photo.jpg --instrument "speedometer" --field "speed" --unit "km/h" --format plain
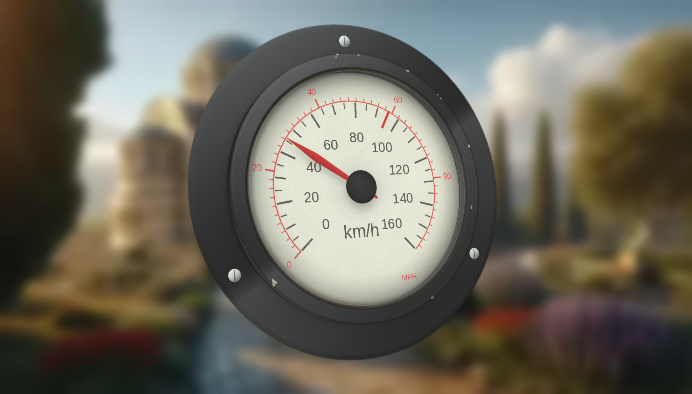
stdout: 45 km/h
